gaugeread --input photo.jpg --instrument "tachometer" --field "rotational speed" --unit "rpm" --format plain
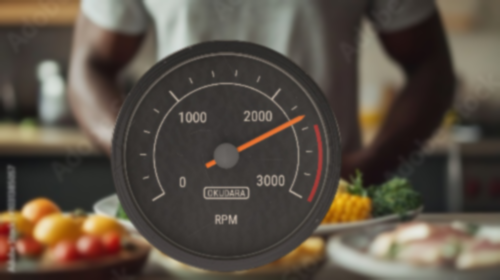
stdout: 2300 rpm
